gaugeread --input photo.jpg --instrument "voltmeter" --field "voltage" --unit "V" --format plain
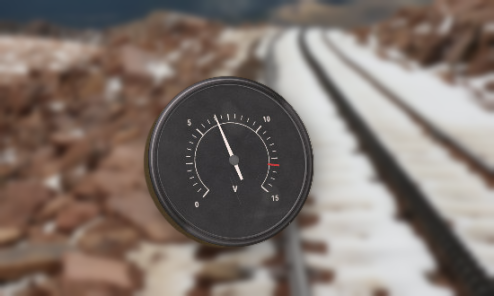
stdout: 6.5 V
